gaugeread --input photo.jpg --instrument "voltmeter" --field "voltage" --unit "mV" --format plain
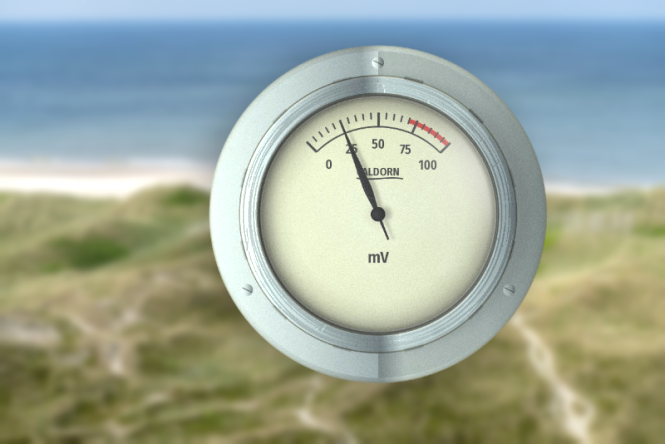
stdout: 25 mV
